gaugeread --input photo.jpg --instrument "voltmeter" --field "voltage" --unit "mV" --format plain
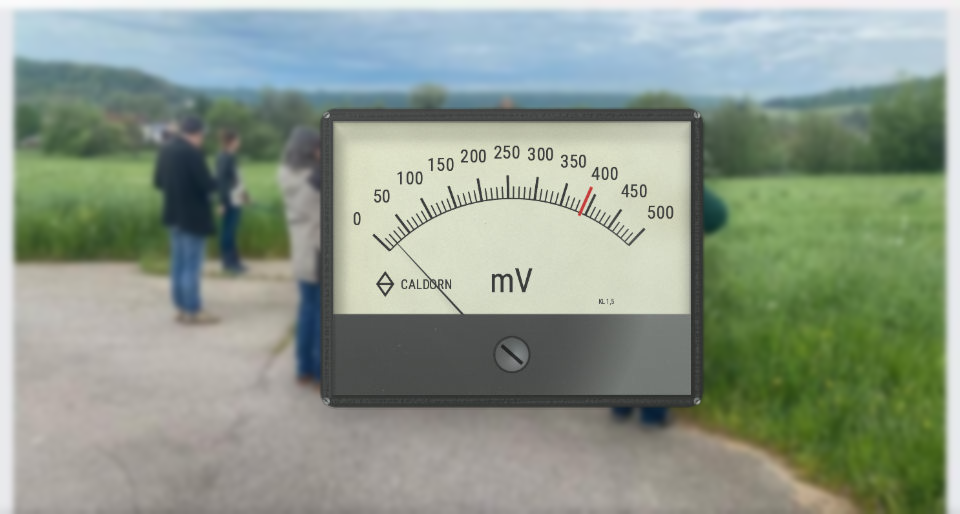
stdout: 20 mV
